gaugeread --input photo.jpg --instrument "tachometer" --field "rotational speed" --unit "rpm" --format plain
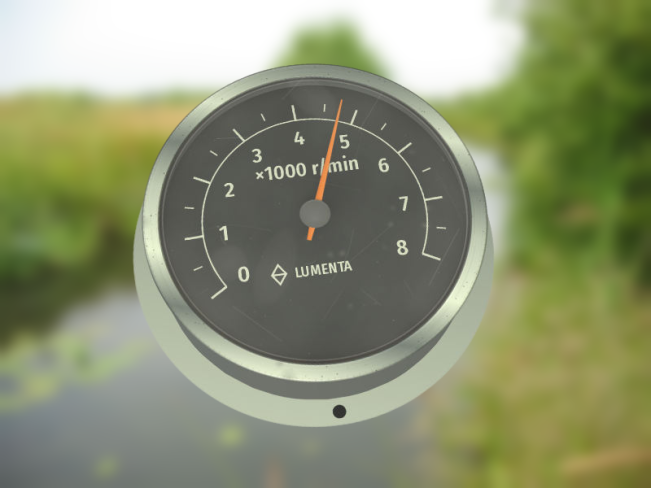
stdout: 4750 rpm
